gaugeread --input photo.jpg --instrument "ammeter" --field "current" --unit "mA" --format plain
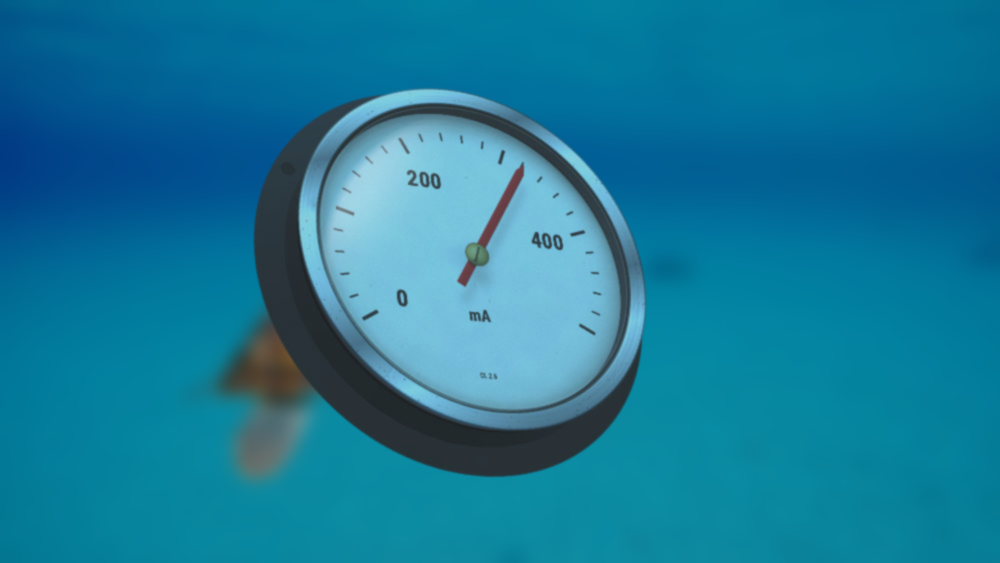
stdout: 320 mA
